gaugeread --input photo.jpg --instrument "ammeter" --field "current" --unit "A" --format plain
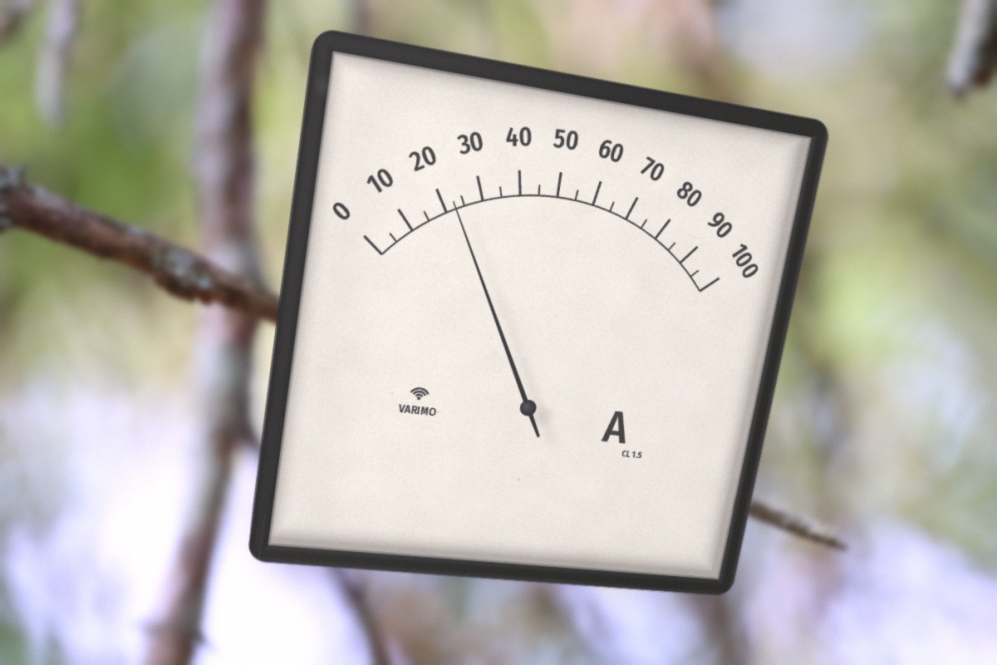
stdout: 22.5 A
